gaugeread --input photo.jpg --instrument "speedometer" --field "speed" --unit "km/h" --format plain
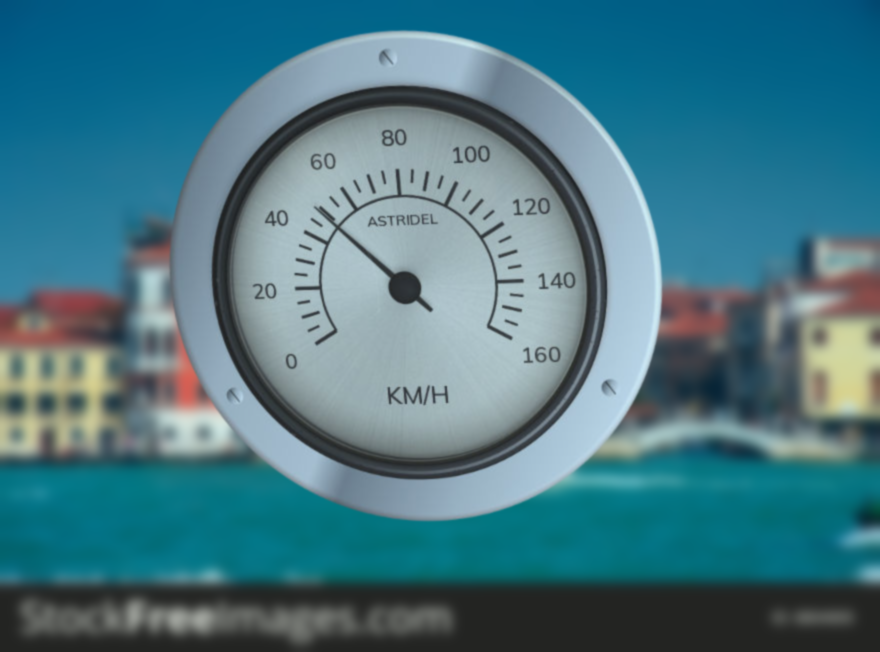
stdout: 50 km/h
